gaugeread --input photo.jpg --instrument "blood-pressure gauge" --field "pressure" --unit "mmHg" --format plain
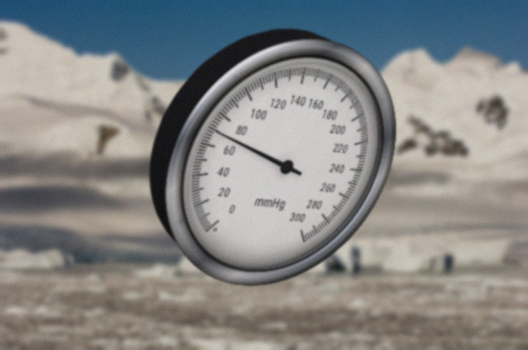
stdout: 70 mmHg
